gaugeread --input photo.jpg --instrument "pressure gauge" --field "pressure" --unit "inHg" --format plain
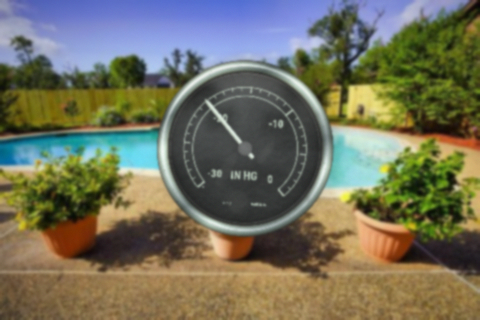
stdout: -20 inHg
